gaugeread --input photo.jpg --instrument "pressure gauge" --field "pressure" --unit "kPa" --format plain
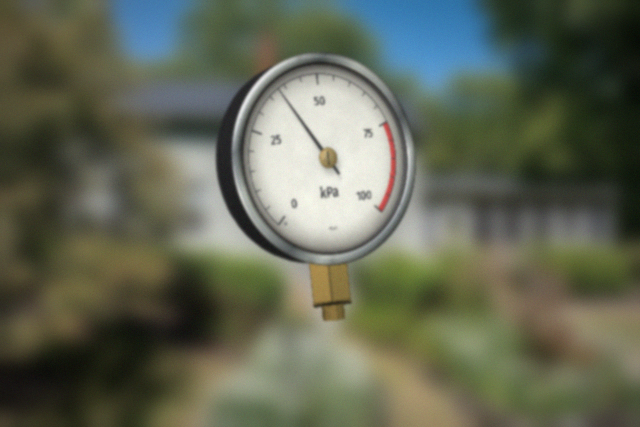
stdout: 37.5 kPa
